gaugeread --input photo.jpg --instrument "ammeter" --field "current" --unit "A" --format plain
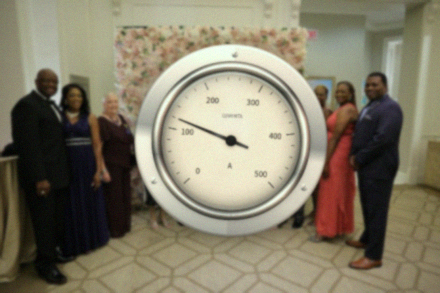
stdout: 120 A
